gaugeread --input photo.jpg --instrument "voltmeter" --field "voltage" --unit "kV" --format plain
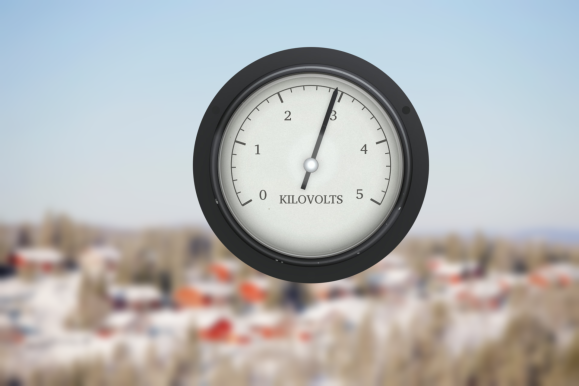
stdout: 2.9 kV
